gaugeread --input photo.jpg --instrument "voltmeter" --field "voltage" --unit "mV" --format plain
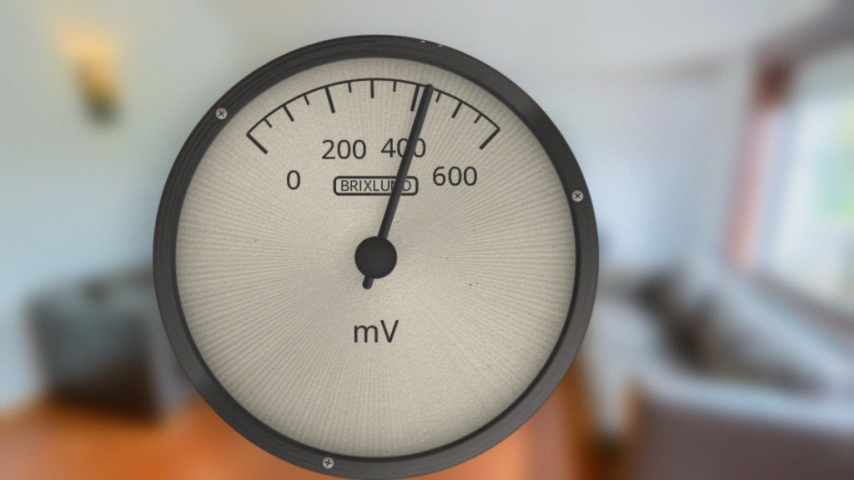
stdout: 425 mV
